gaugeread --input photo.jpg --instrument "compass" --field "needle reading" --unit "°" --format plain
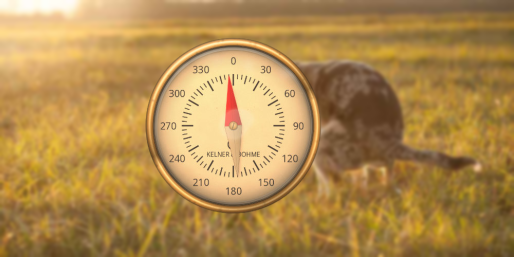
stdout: 355 °
